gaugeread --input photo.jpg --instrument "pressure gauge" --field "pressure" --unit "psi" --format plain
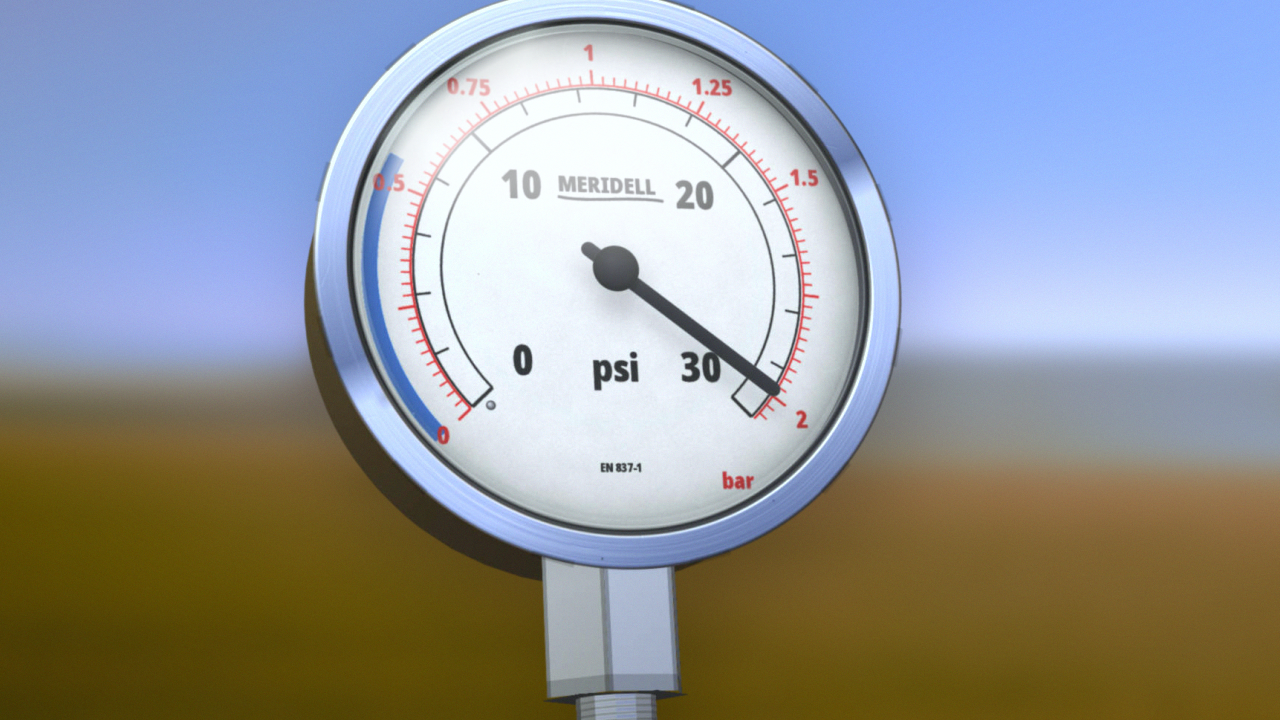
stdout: 29 psi
